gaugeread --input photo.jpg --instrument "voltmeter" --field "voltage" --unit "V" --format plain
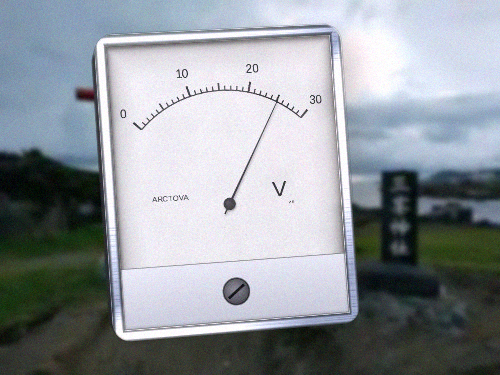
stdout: 25 V
